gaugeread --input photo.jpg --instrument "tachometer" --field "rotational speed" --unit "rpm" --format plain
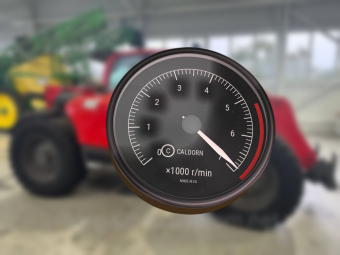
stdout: 6900 rpm
